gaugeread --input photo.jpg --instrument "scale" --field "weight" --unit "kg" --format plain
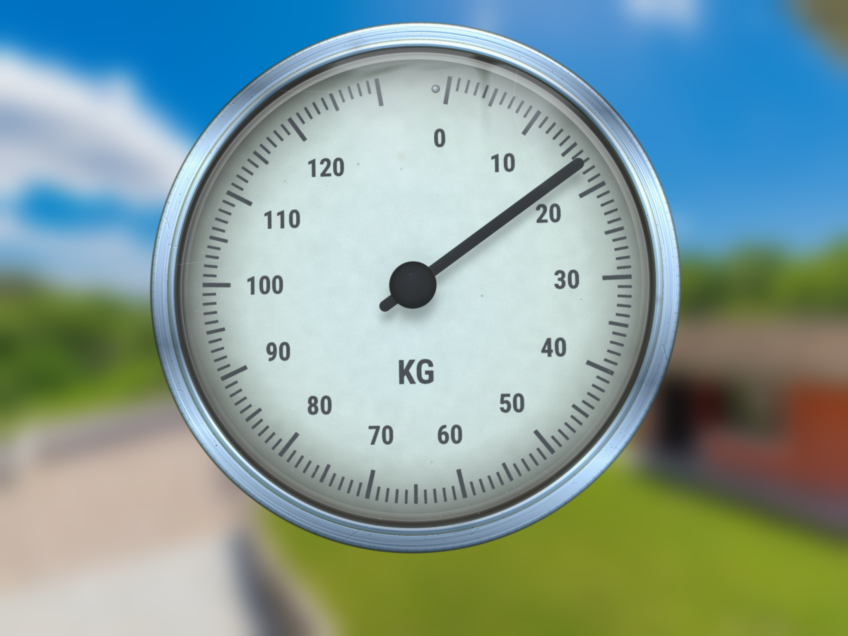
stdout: 17 kg
